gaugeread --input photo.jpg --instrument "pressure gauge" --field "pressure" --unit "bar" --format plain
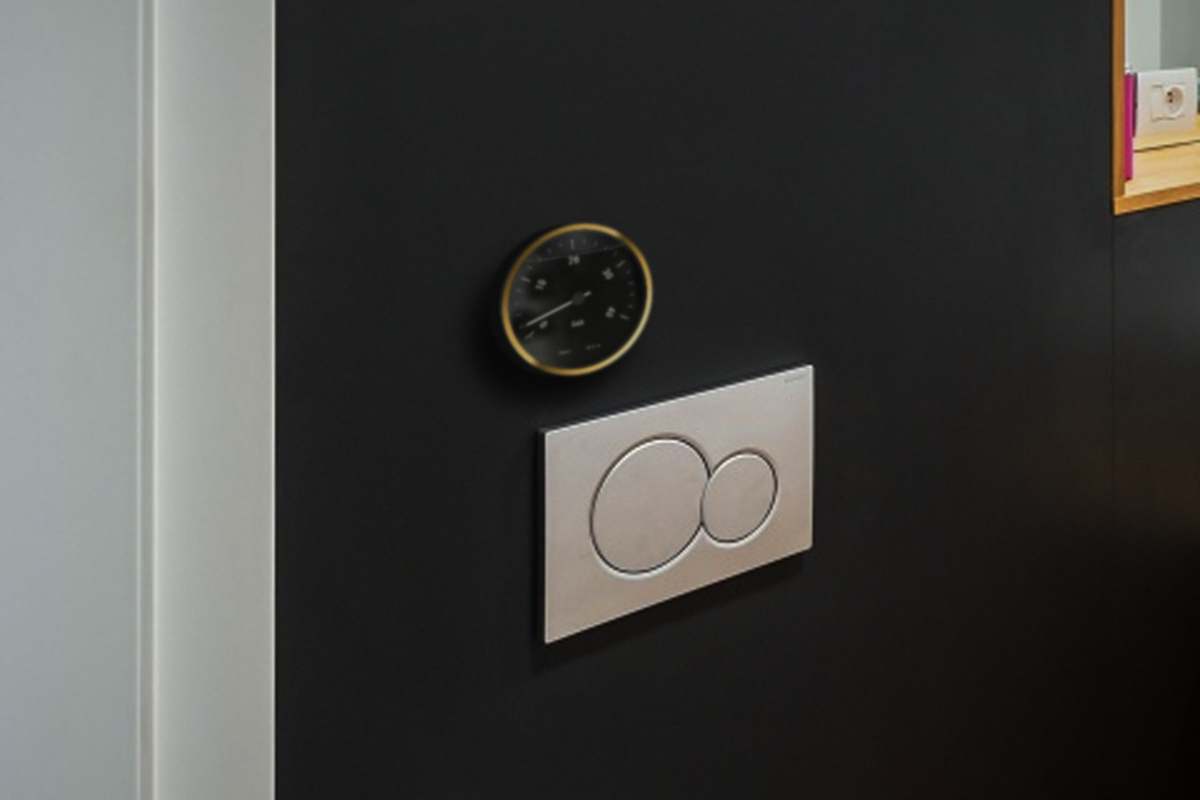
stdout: 2 bar
